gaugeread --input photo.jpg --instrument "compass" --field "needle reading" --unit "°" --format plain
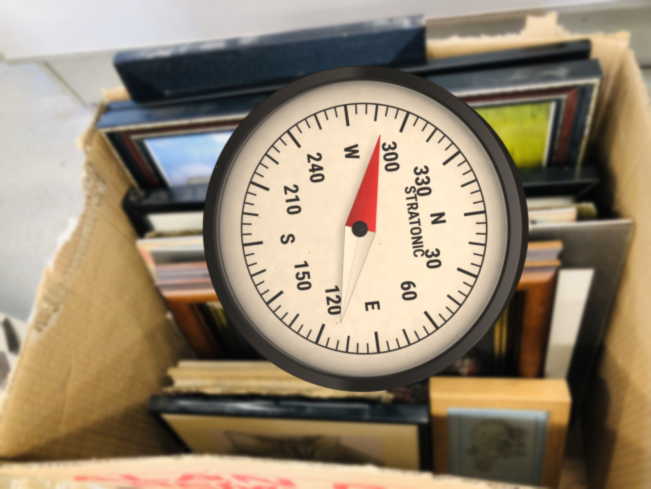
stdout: 290 °
